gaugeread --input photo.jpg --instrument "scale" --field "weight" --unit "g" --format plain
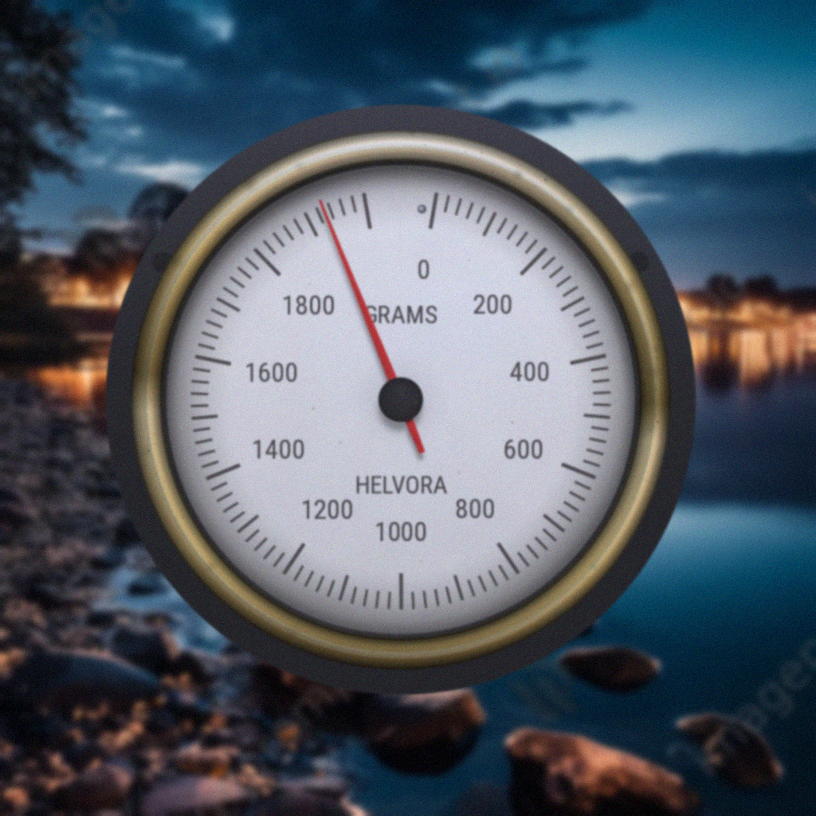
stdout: 1930 g
